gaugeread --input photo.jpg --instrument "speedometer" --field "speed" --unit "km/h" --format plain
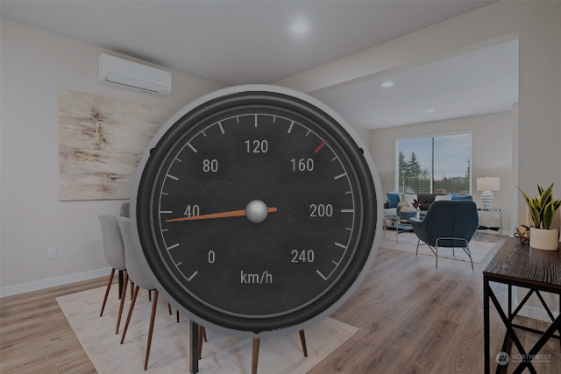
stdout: 35 km/h
